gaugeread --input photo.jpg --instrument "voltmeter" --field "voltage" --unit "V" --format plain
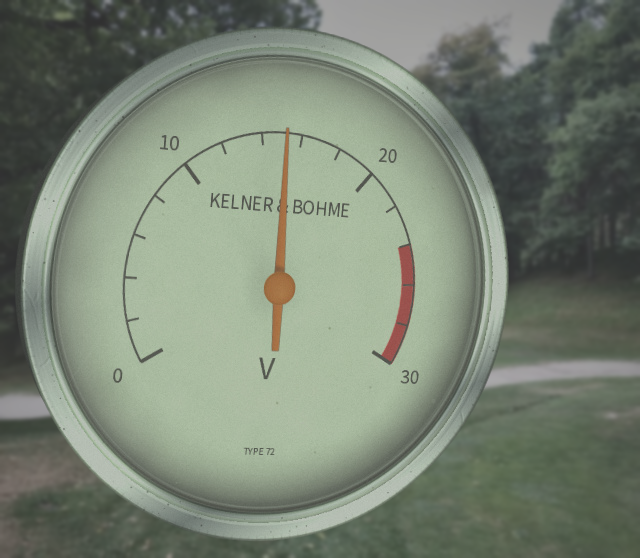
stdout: 15 V
